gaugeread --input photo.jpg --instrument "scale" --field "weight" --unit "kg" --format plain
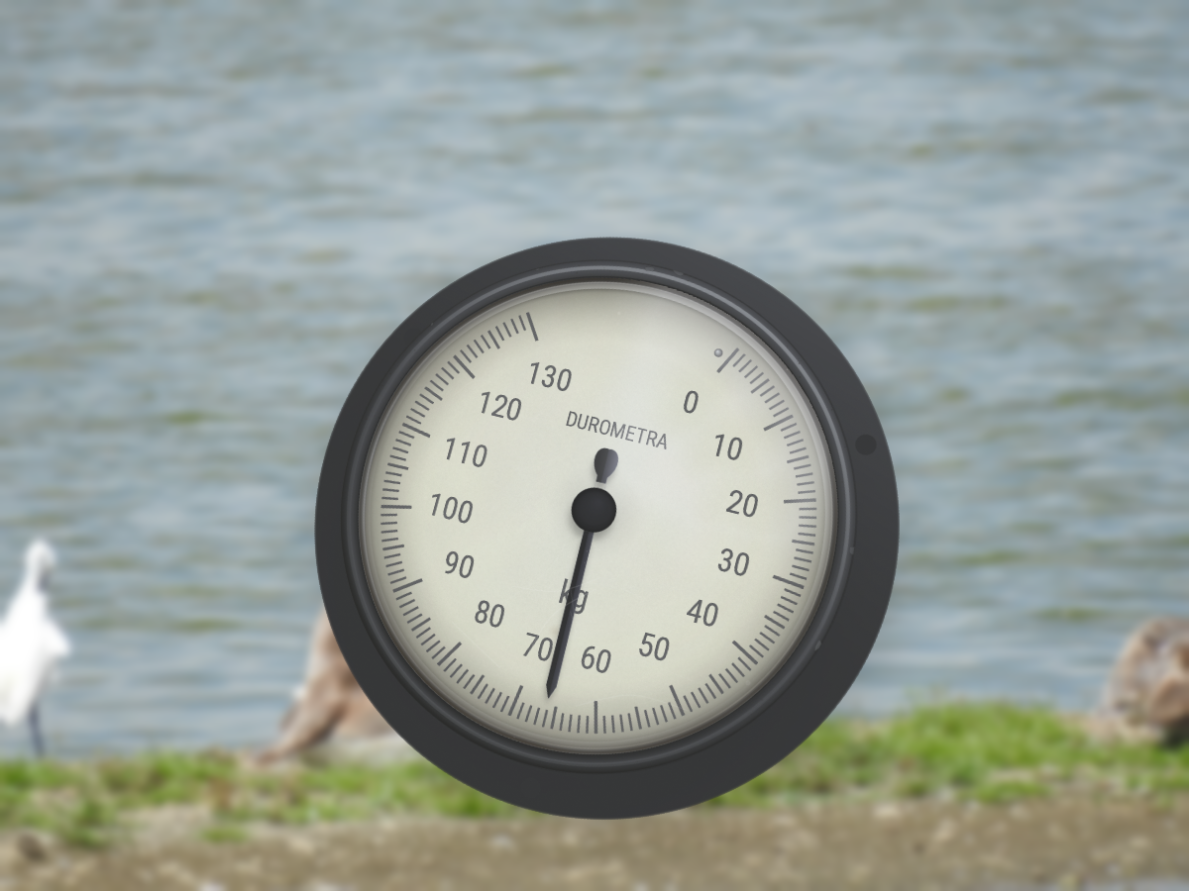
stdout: 66 kg
